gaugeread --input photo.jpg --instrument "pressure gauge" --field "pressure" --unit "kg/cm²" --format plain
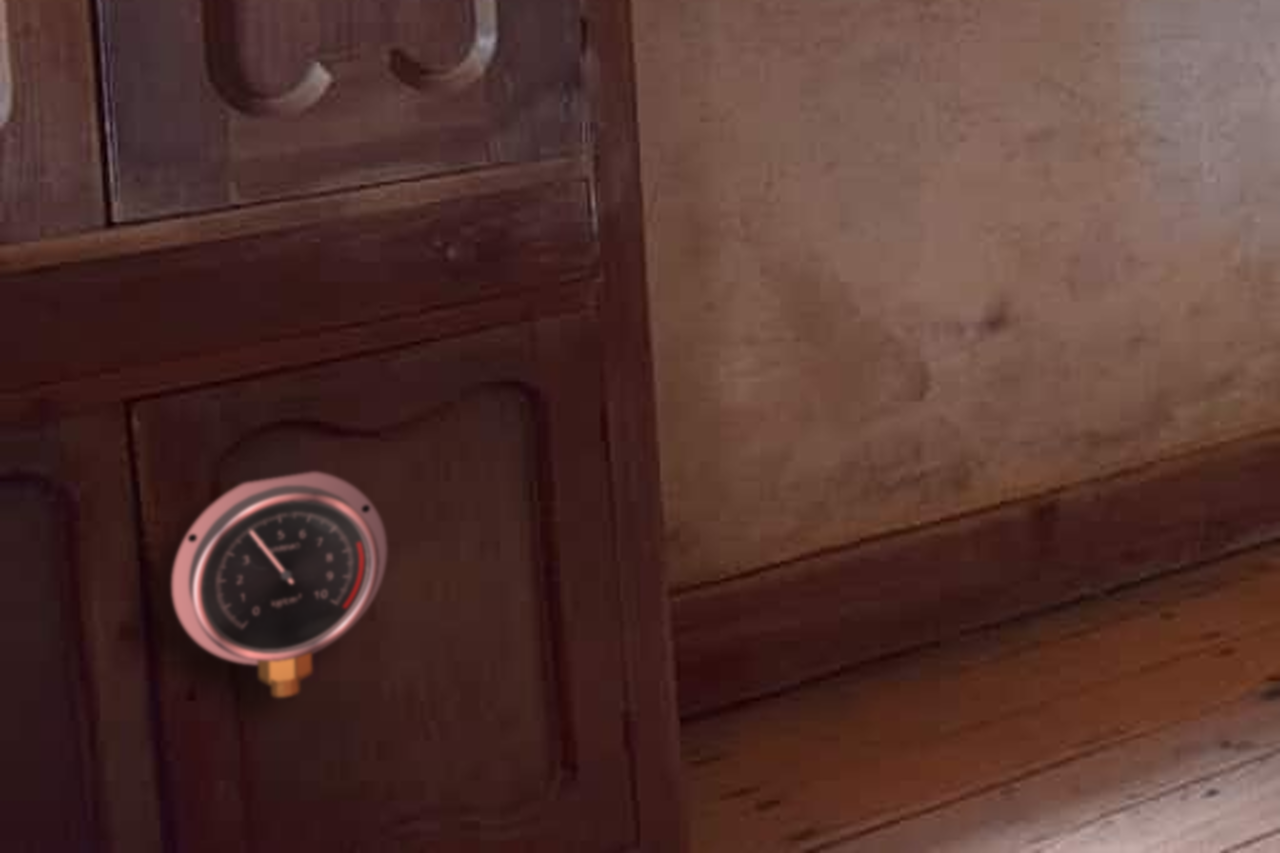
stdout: 4 kg/cm²
